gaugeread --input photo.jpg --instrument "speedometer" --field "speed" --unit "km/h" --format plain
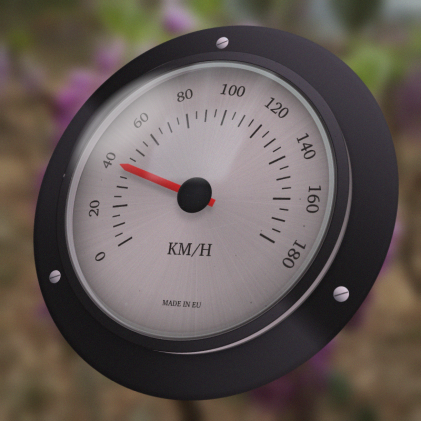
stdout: 40 km/h
